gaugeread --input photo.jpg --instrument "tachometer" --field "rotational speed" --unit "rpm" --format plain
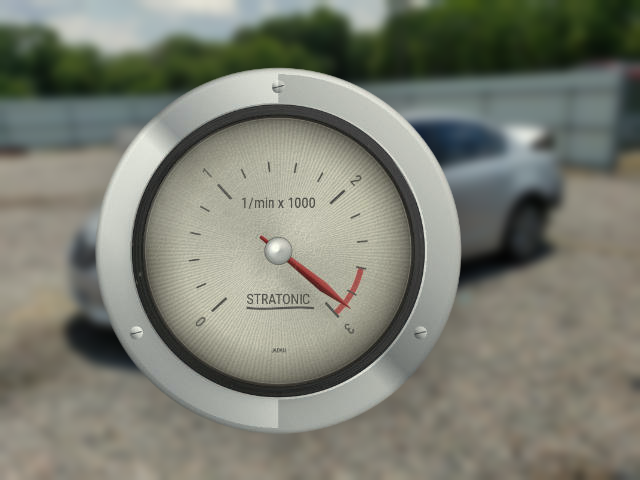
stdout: 2900 rpm
